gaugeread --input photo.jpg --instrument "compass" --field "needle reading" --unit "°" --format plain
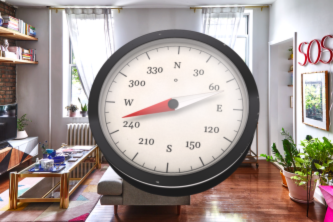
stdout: 250 °
